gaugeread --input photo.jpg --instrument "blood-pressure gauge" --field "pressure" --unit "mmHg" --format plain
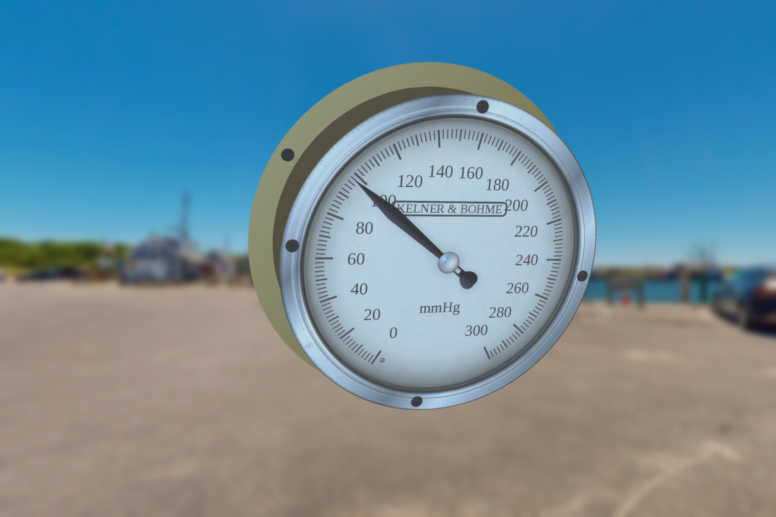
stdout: 98 mmHg
